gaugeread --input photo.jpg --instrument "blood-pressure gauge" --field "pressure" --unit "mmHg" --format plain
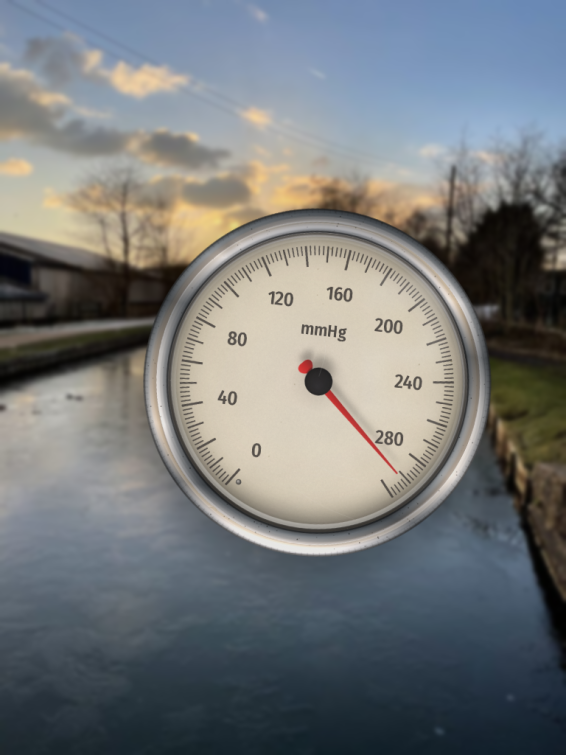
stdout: 292 mmHg
